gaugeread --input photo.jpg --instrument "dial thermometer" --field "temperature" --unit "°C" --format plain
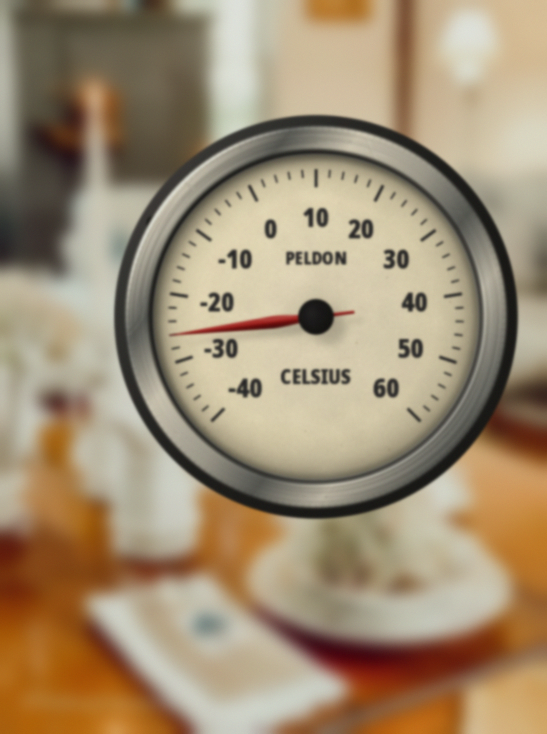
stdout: -26 °C
